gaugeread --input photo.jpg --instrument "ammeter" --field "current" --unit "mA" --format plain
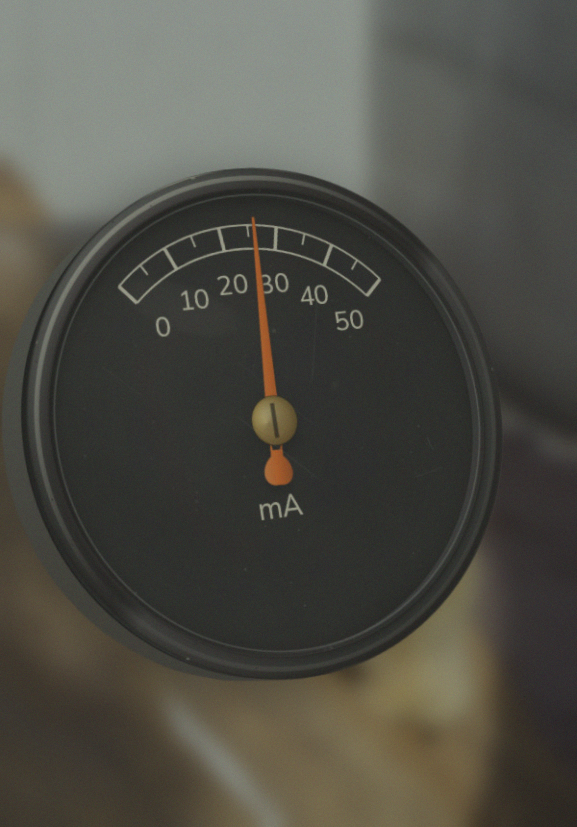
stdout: 25 mA
